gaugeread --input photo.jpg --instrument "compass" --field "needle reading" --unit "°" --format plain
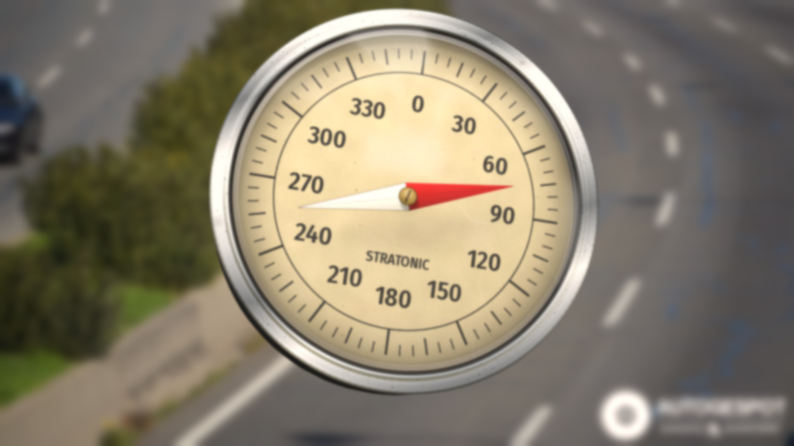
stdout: 75 °
